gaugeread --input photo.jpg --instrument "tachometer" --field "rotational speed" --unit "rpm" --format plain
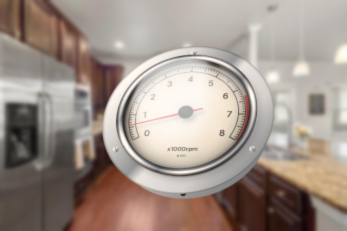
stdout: 500 rpm
